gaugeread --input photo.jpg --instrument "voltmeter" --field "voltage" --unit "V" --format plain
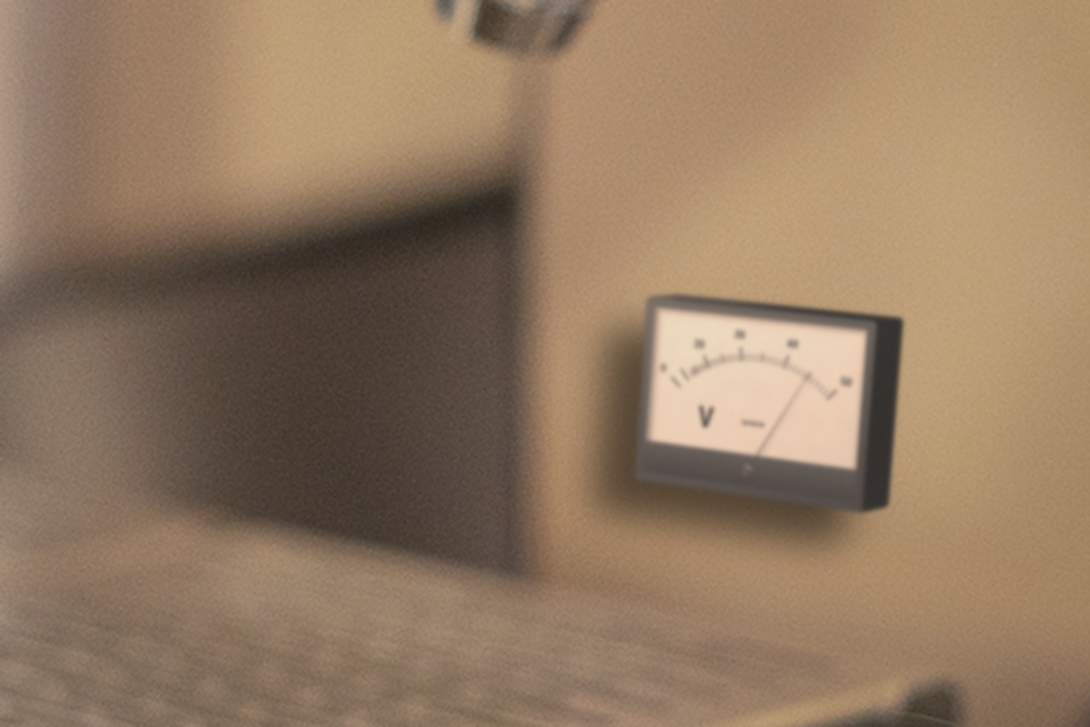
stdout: 45 V
